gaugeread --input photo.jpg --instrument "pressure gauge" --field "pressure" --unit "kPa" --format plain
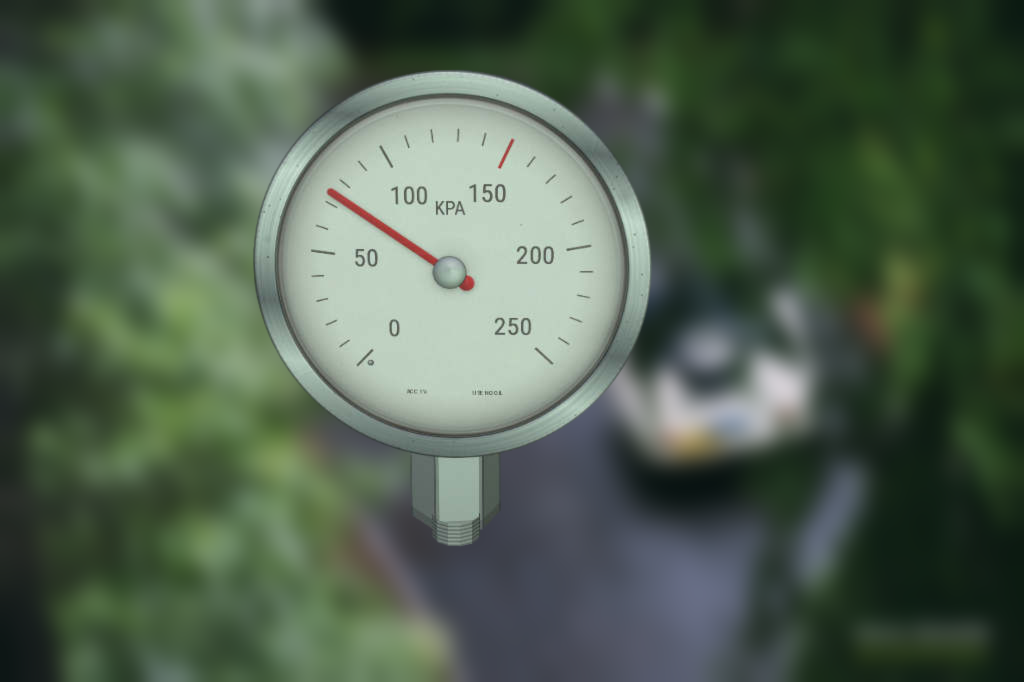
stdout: 75 kPa
